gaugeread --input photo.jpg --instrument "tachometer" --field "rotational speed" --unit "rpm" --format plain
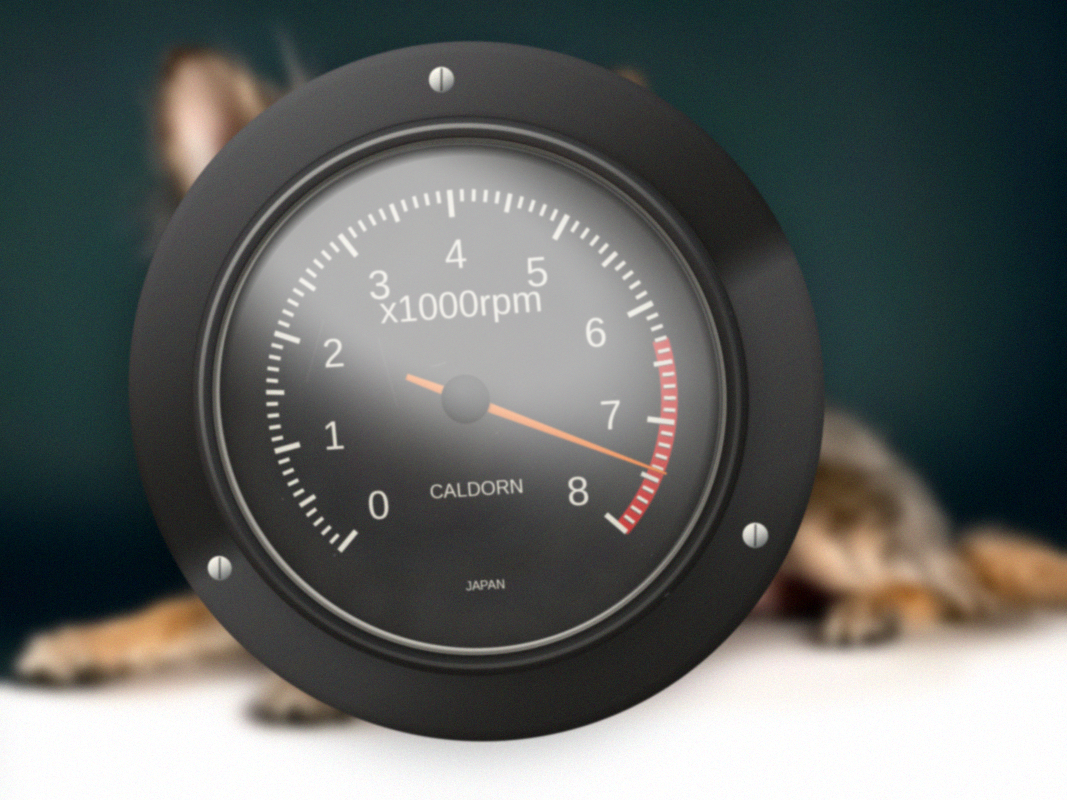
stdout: 7400 rpm
